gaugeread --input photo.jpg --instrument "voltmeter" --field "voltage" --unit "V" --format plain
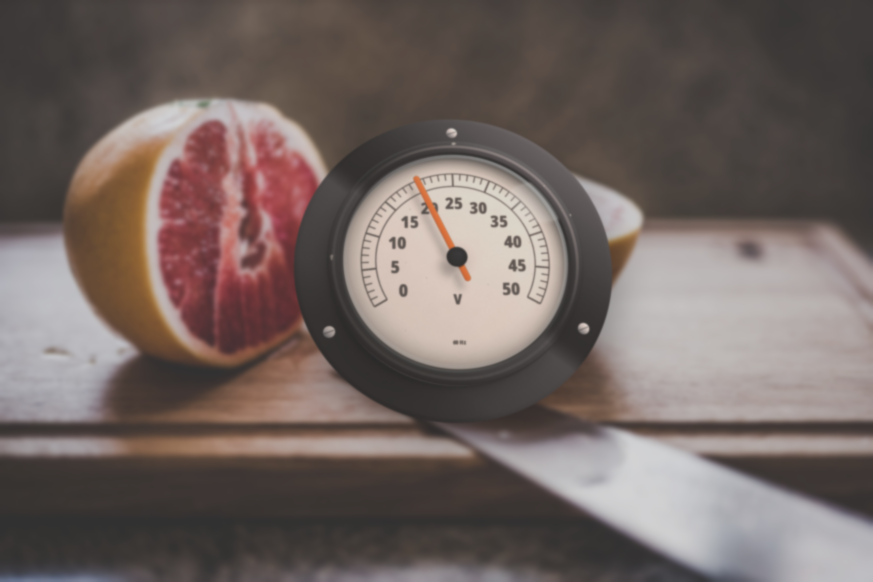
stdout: 20 V
